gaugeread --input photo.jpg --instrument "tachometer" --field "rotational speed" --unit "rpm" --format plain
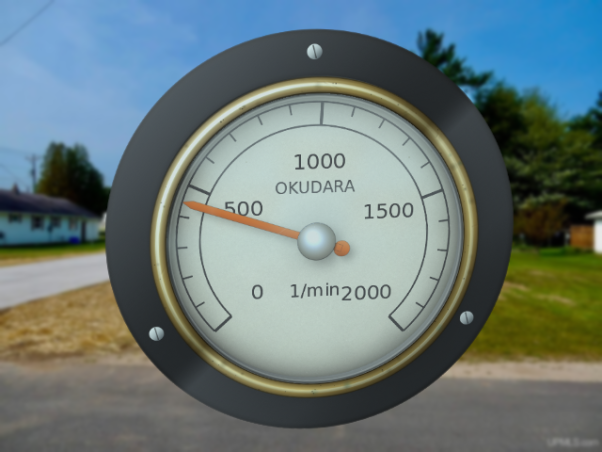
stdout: 450 rpm
